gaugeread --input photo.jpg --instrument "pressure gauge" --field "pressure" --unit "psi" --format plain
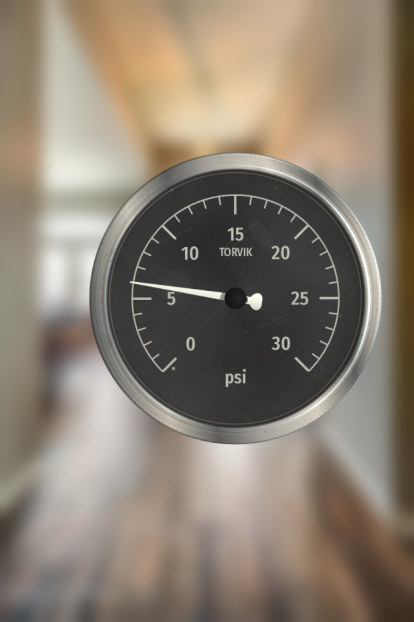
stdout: 6 psi
